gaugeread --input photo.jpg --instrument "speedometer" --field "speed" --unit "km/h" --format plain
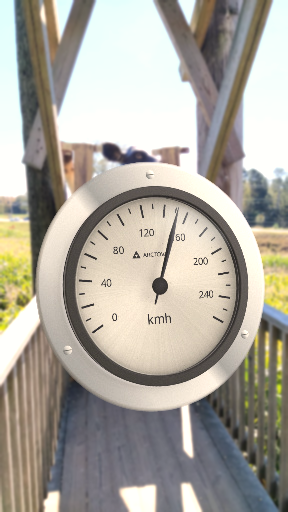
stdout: 150 km/h
